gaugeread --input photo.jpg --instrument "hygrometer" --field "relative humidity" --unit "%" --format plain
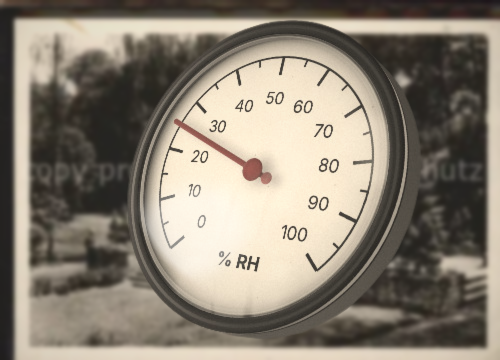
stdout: 25 %
